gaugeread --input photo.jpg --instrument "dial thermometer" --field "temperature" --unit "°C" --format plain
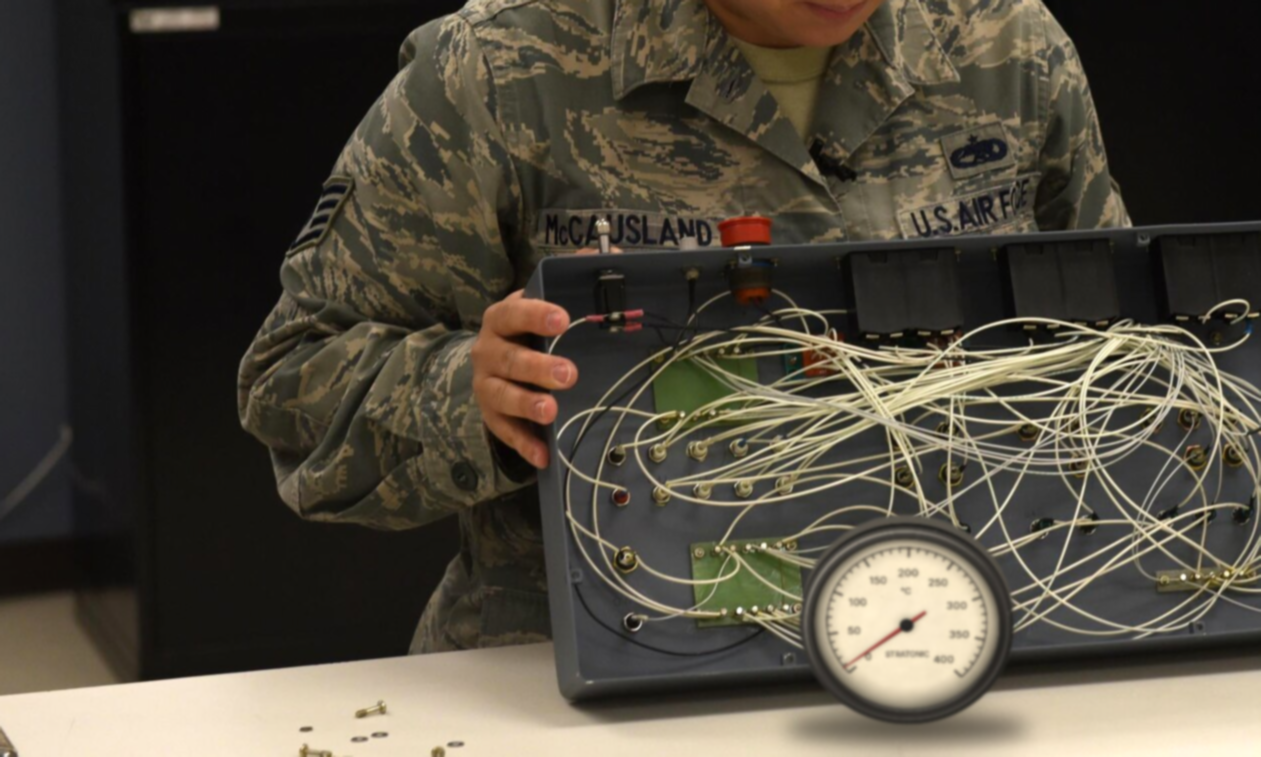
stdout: 10 °C
